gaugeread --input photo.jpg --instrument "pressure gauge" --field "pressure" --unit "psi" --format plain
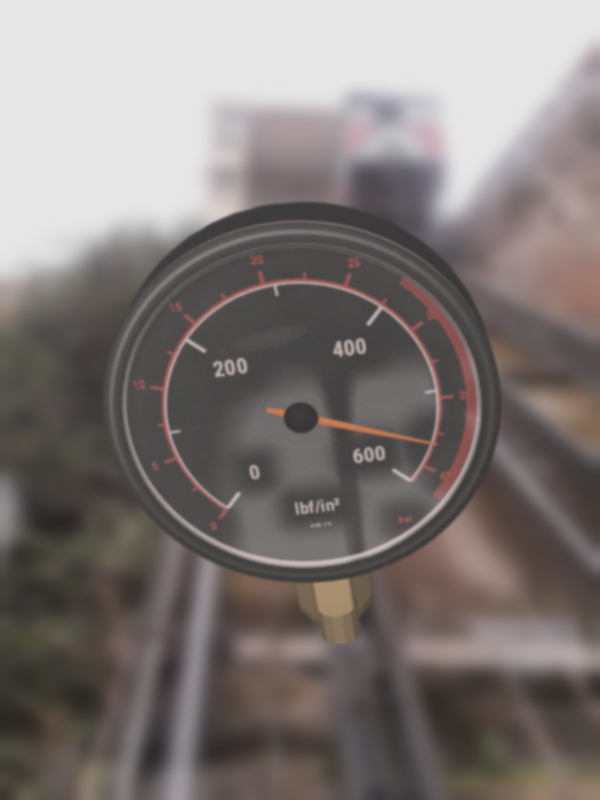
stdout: 550 psi
